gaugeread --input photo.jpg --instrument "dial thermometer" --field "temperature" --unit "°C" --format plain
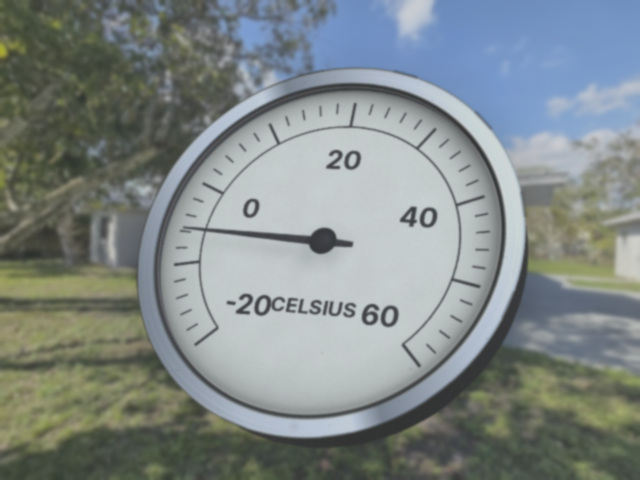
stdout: -6 °C
